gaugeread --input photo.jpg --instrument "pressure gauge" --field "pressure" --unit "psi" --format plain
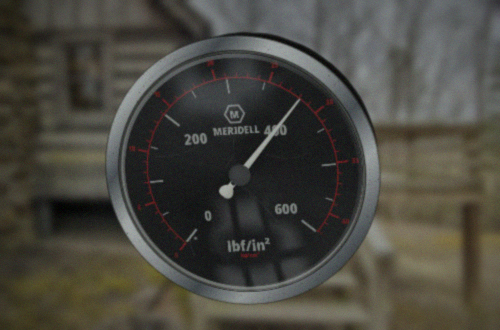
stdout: 400 psi
